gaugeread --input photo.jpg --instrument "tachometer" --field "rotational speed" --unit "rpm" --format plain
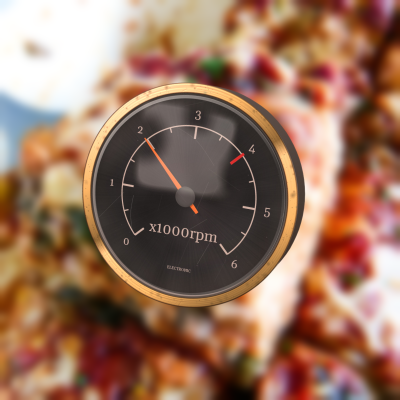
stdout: 2000 rpm
